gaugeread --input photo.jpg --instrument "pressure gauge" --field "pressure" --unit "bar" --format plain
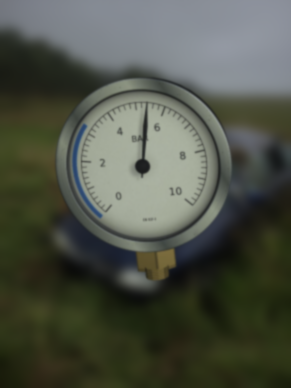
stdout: 5.4 bar
